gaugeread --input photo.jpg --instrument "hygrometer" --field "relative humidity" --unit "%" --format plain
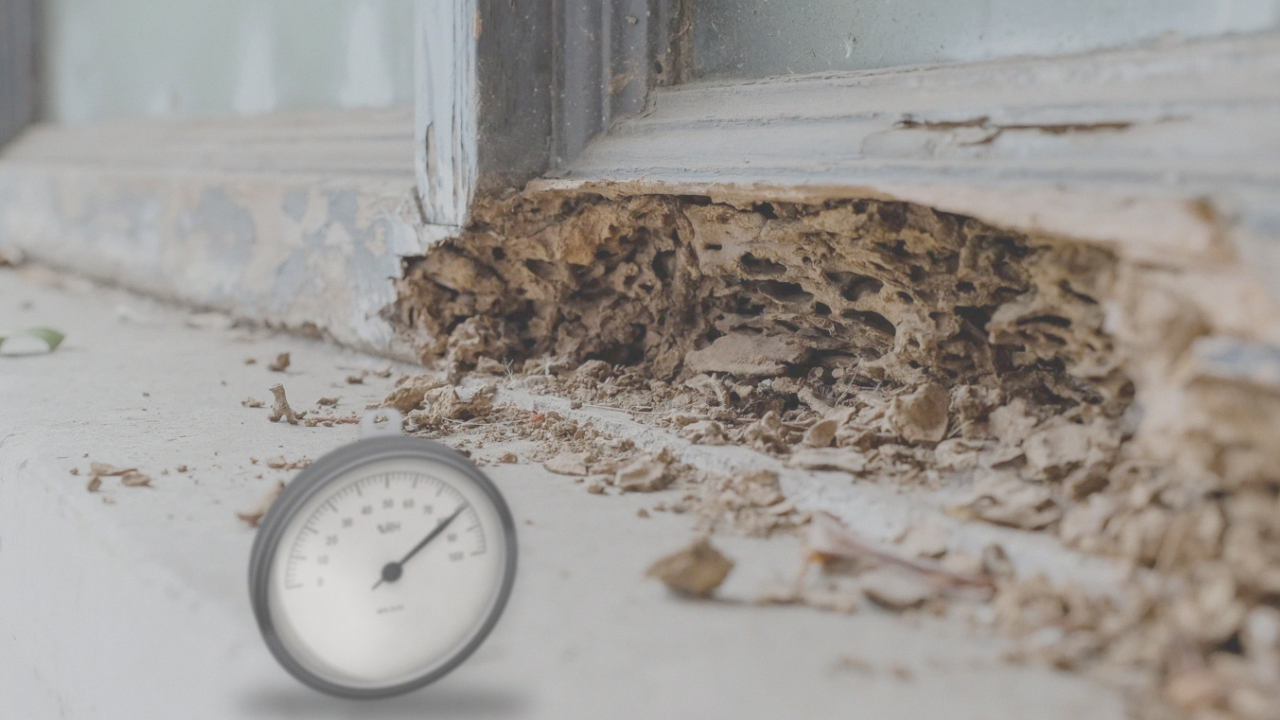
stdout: 80 %
